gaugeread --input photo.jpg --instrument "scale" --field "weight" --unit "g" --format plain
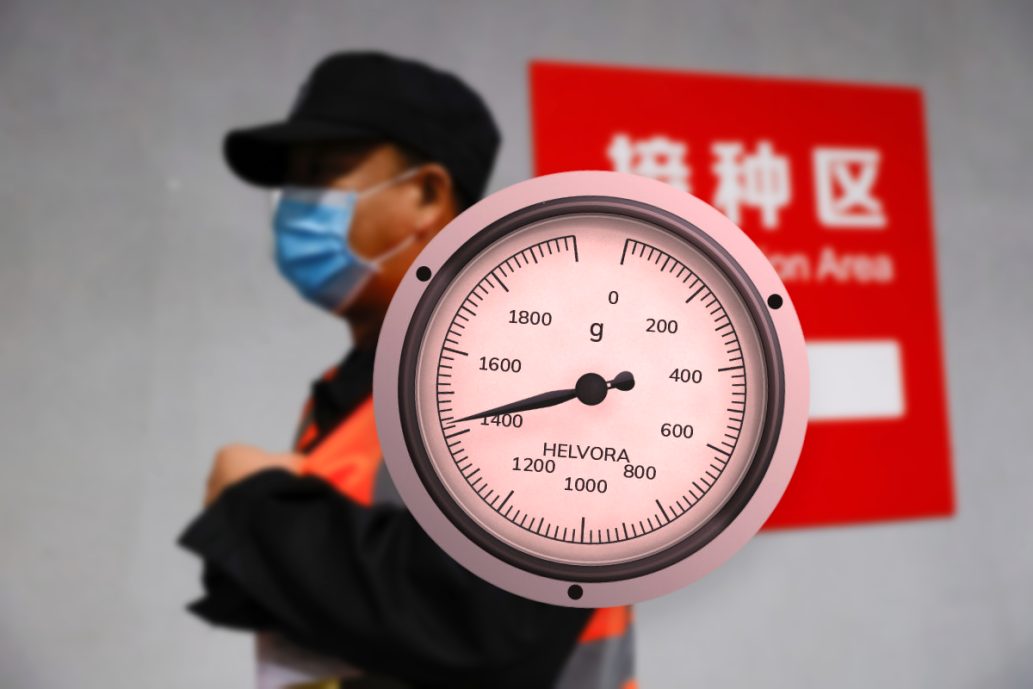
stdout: 1430 g
